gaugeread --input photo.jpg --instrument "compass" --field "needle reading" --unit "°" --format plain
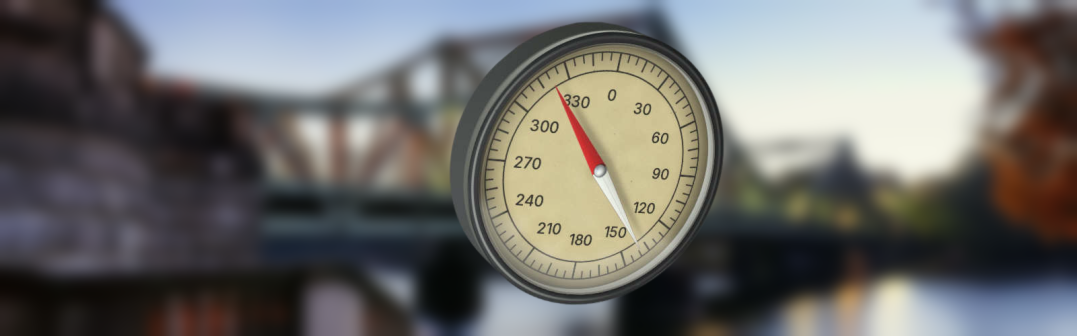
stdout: 320 °
